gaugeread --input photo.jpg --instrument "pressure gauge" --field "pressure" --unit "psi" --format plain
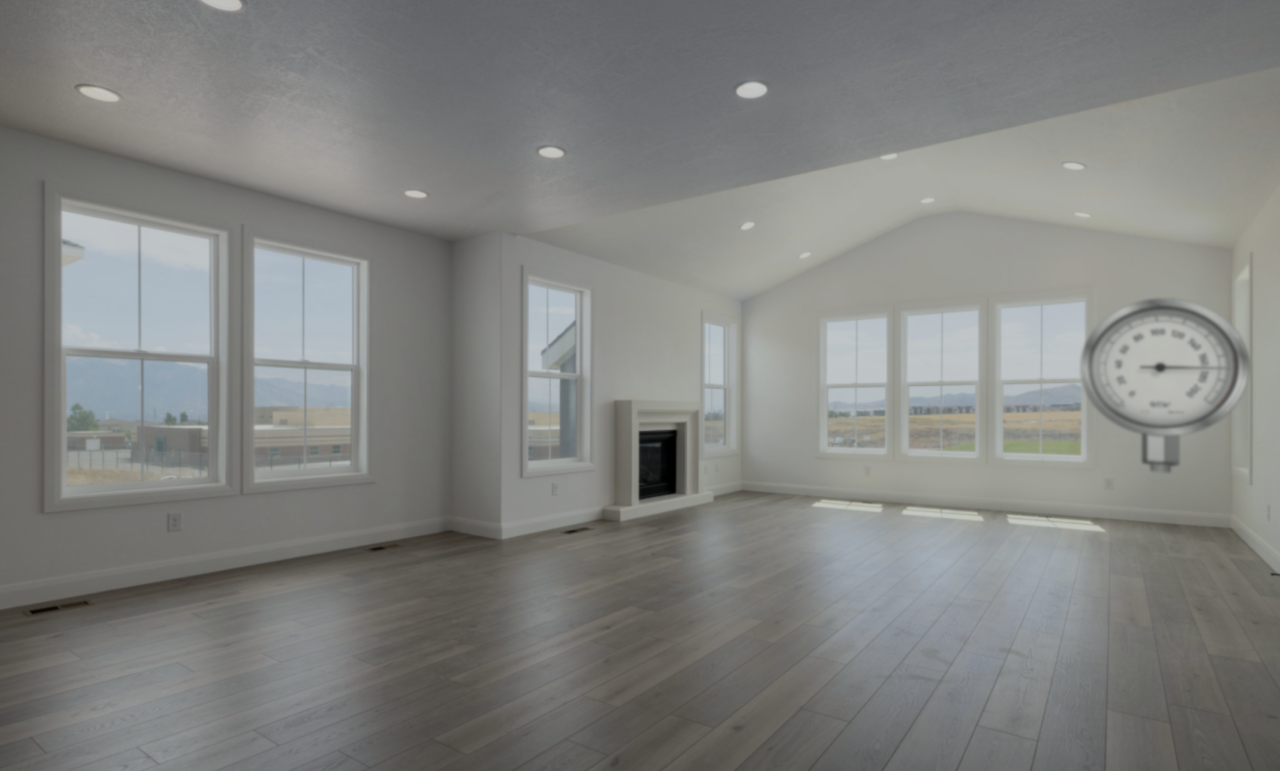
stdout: 170 psi
